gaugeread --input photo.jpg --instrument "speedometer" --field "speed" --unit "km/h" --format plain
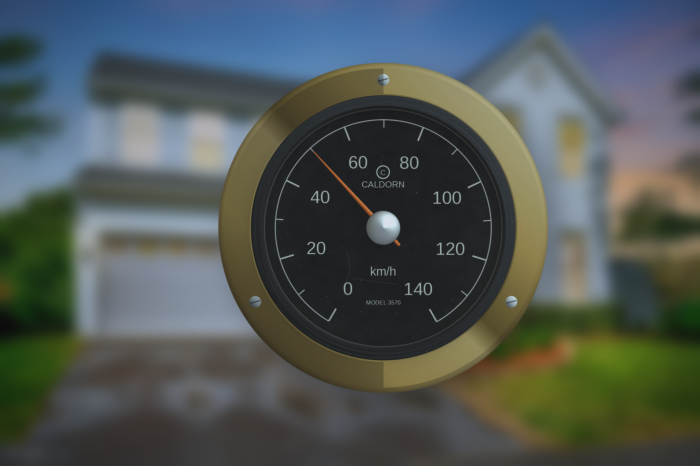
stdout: 50 km/h
